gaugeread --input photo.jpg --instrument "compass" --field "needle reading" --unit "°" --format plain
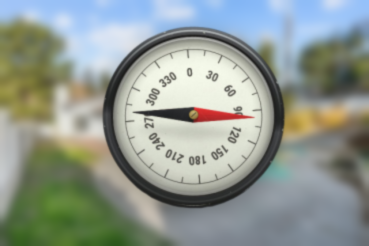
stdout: 97.5 °
